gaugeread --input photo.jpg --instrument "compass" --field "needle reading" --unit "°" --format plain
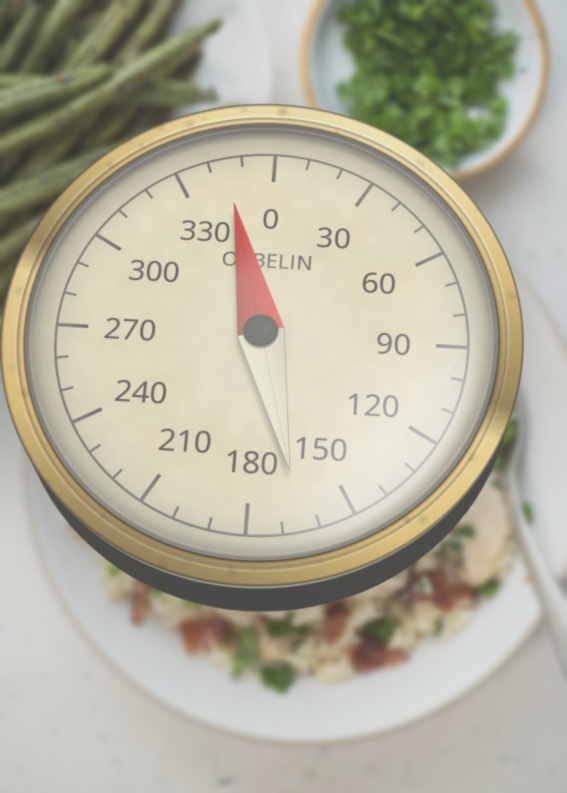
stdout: 345 °
